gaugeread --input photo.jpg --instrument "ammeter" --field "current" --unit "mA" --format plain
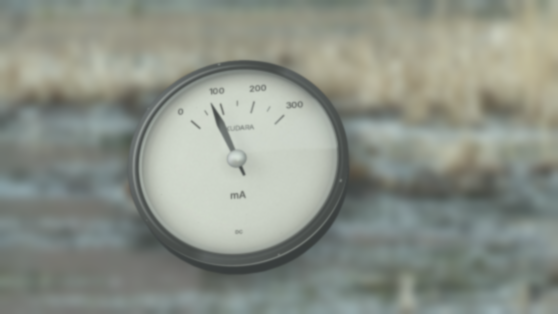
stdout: 75 mA
